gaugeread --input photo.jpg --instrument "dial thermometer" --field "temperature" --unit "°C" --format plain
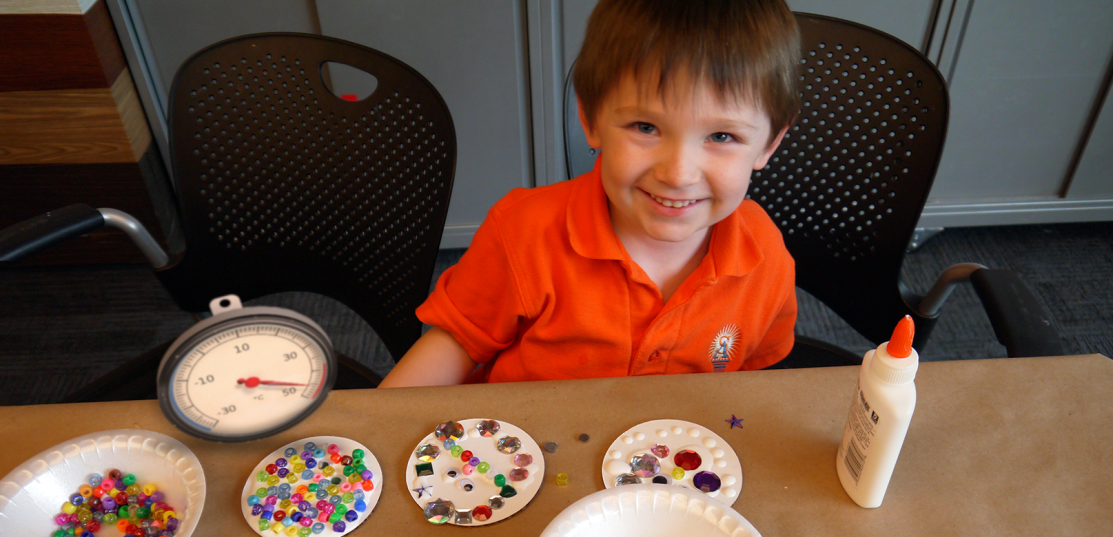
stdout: 45 °C
